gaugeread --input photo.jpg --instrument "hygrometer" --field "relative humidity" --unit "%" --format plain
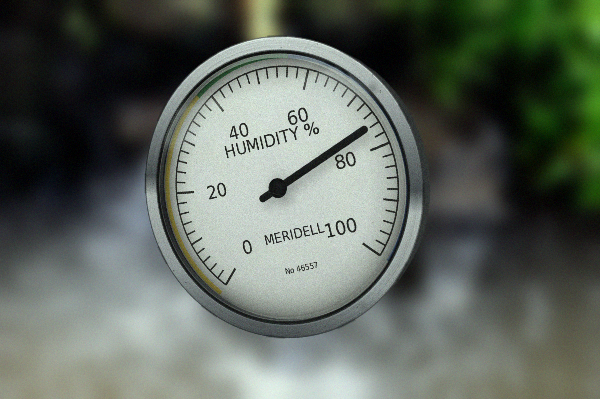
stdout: 76 %
